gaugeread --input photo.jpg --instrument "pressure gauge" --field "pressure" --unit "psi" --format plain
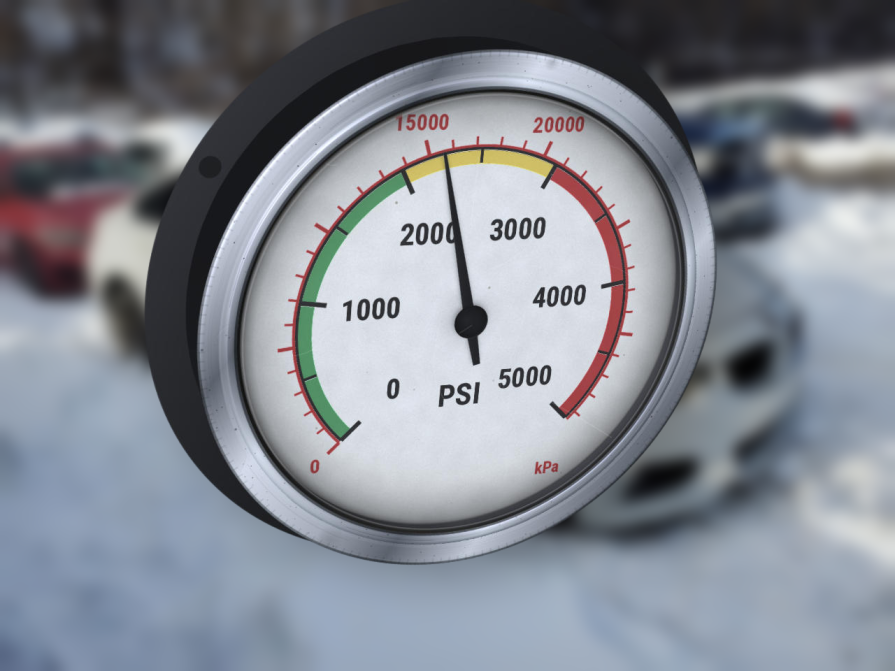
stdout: 2250 psi
